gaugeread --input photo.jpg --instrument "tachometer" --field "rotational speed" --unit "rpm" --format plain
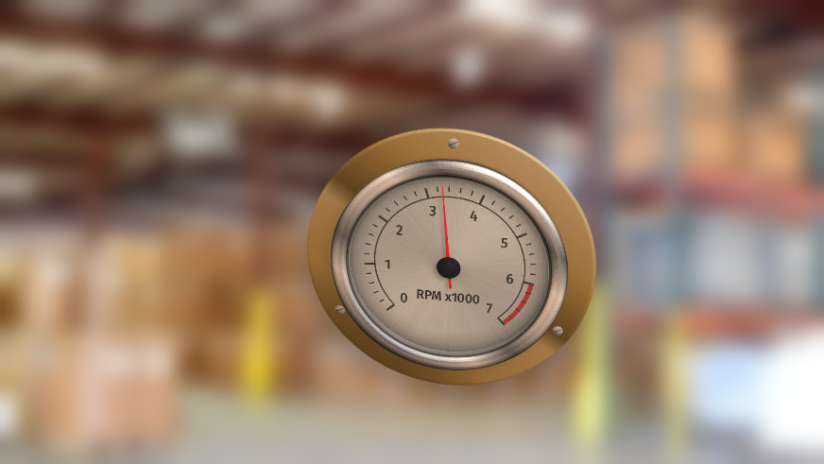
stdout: 3300 rpm
